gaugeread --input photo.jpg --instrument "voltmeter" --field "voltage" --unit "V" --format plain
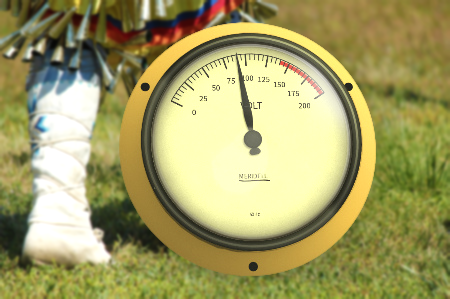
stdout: 90 V
